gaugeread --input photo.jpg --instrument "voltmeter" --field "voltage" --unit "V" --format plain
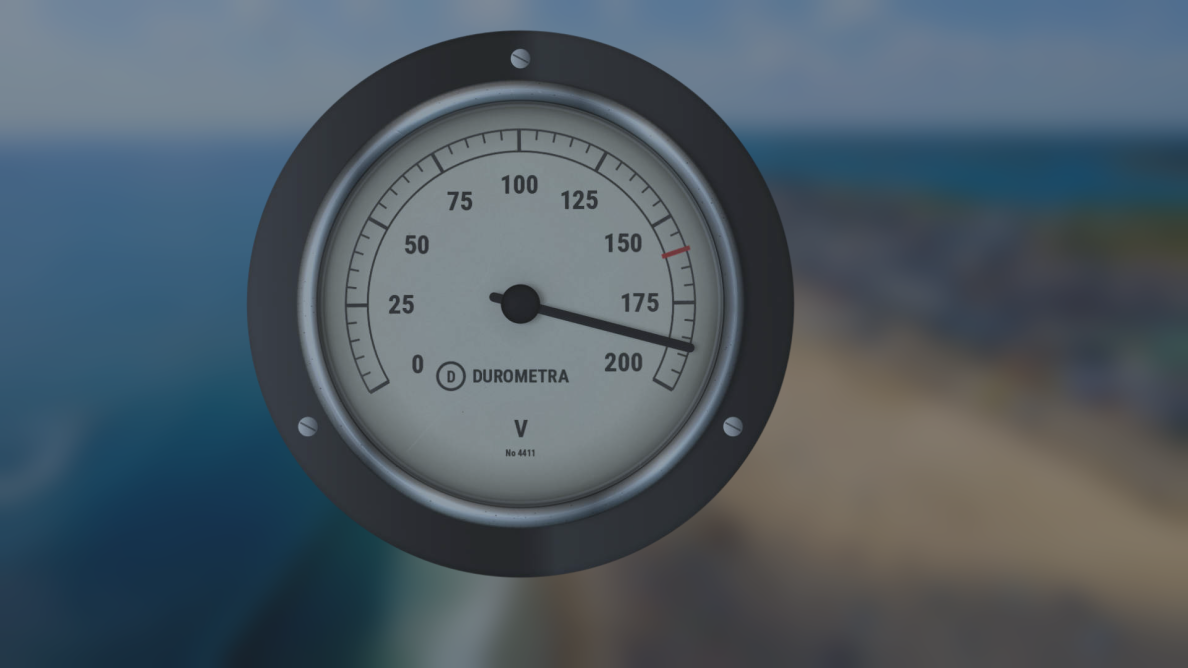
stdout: 187.5 V
